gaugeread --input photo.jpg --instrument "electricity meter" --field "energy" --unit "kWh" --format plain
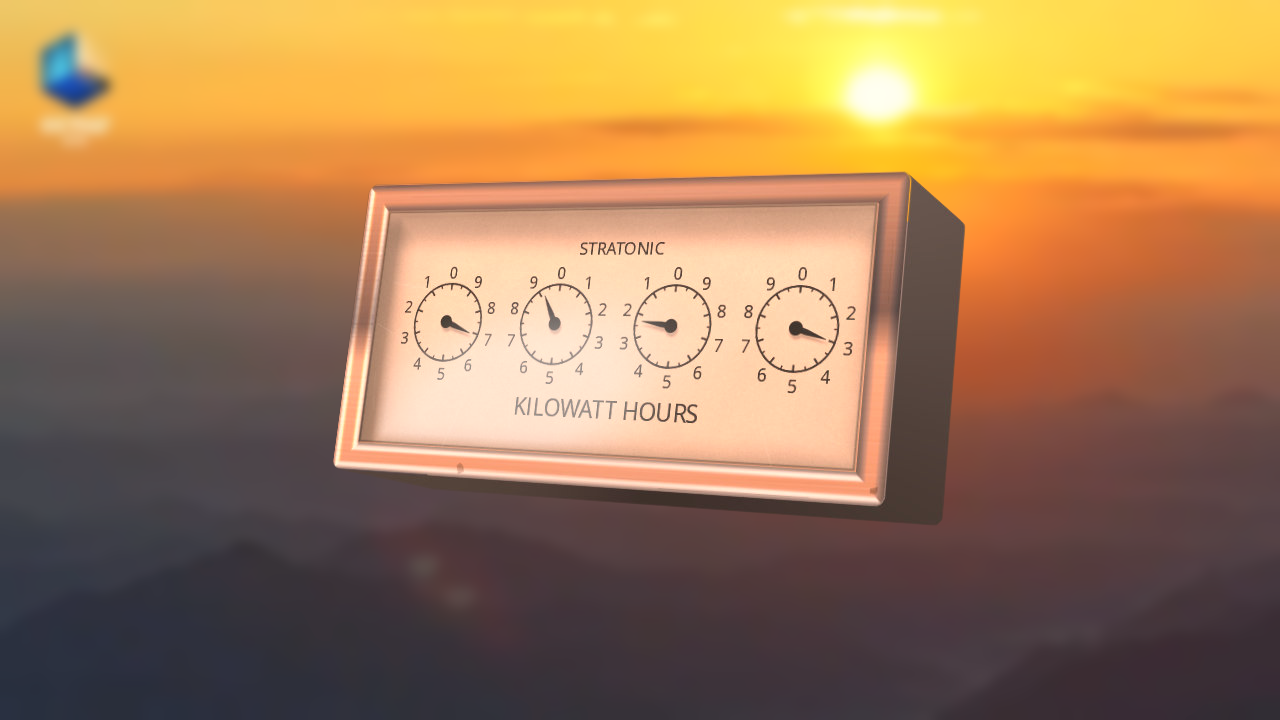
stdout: 6923 kWh
